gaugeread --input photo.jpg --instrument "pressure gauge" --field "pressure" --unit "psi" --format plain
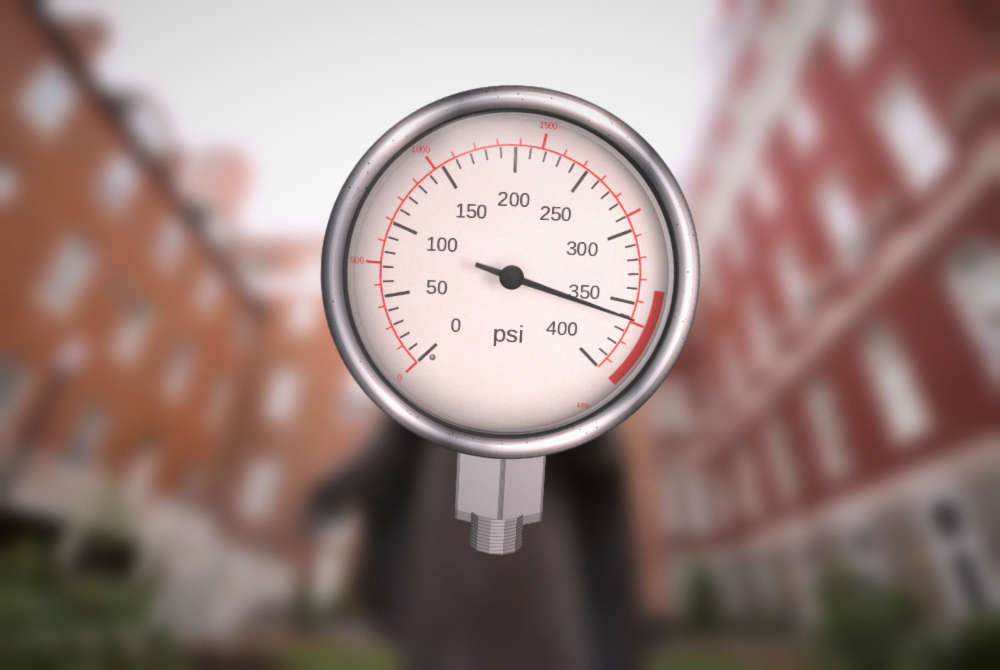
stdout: 360 psi
